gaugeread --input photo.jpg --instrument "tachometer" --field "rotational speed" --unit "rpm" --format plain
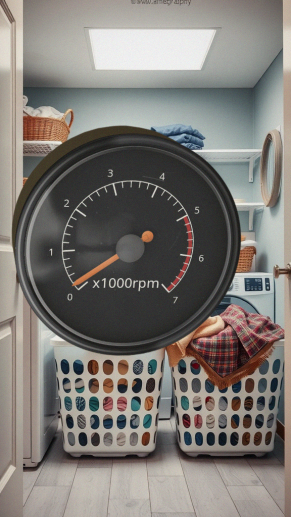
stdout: 200 rpm
